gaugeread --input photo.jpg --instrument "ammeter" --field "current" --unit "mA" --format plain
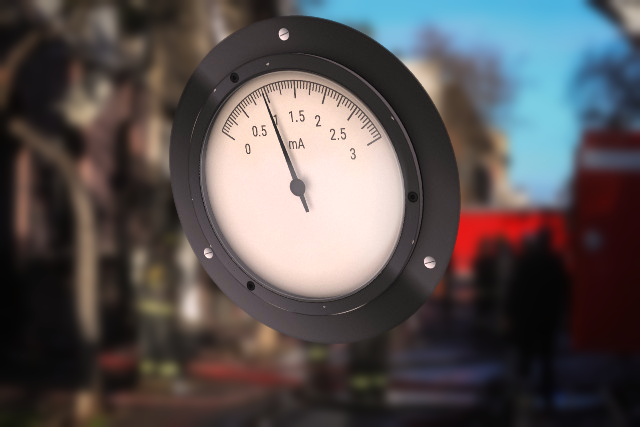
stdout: 1 mA
